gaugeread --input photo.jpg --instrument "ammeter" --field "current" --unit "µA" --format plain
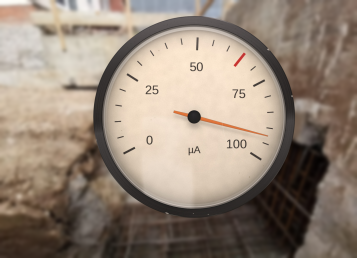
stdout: 92.5 µA
